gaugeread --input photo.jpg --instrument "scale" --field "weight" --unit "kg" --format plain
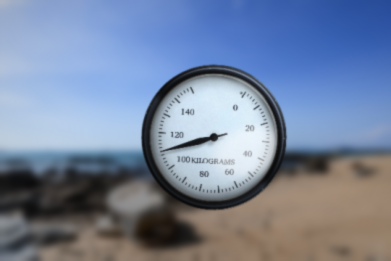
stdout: 110 kg
